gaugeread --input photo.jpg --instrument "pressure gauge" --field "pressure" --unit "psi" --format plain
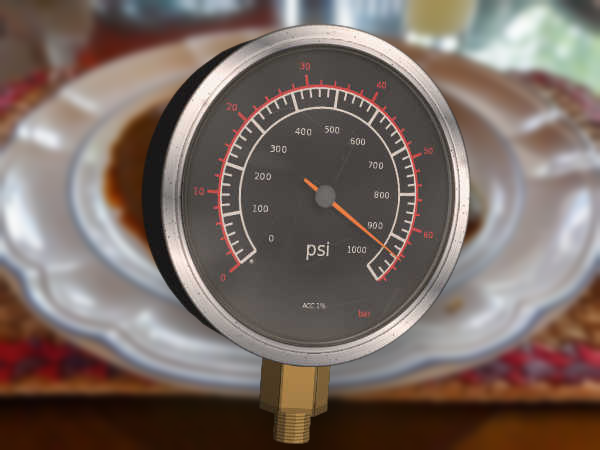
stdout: 940 psi
